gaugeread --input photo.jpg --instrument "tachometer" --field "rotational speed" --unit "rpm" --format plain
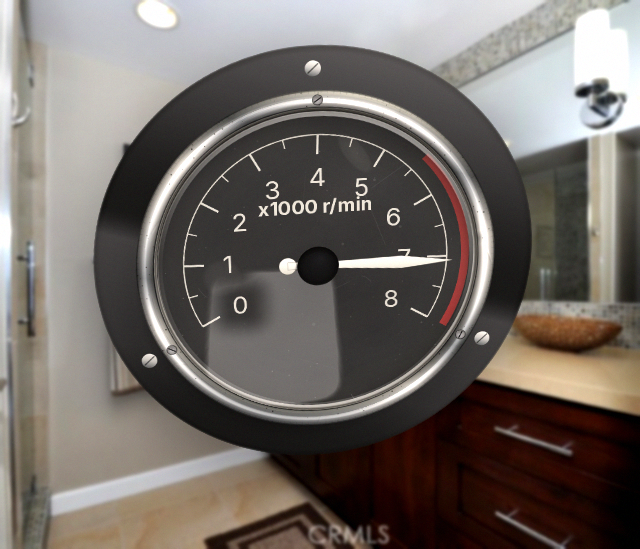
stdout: 7000 rpm
